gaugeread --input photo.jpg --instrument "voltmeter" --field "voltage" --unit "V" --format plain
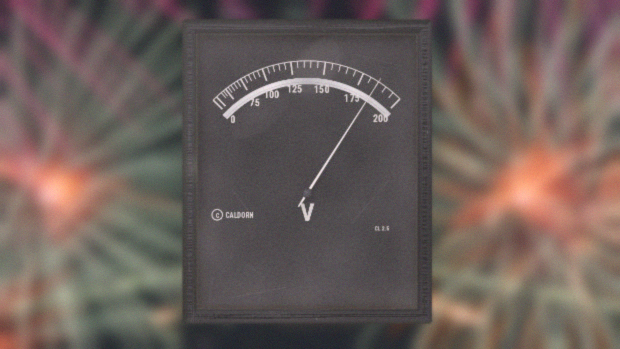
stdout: 185 V
